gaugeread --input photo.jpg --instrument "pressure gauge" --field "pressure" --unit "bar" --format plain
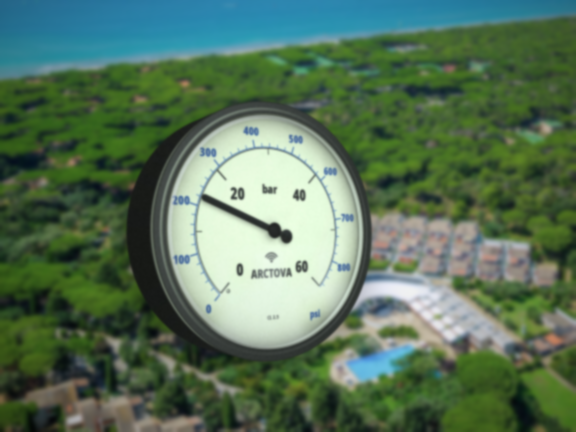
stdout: 15 bar
